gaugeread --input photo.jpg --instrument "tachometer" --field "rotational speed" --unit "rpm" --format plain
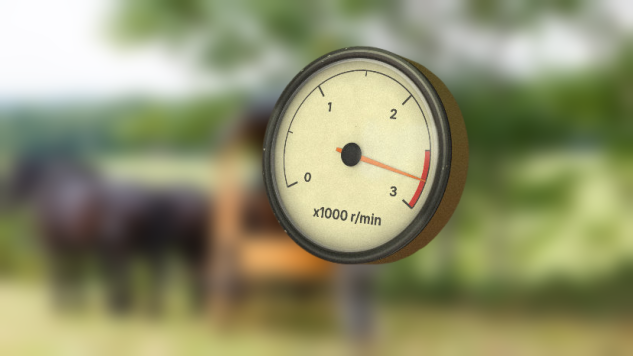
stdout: 2750 rpm
